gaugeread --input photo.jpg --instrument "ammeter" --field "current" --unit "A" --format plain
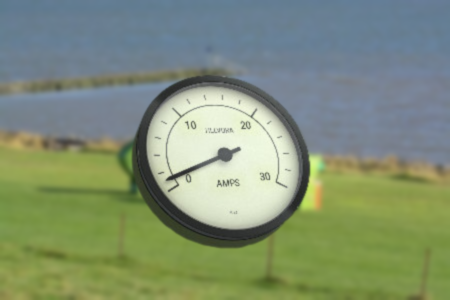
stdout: 1 A
